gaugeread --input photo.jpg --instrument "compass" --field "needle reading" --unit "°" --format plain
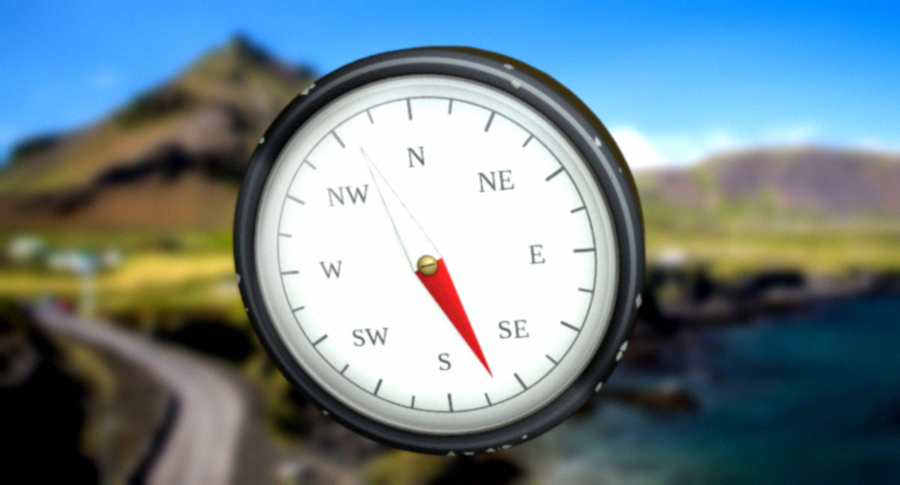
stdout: 157.5 °
